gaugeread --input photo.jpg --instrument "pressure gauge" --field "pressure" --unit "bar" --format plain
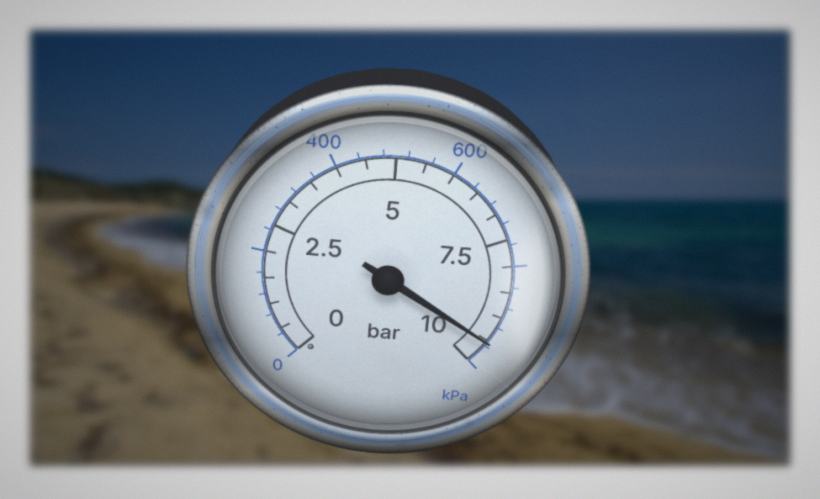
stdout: 9.5 bar
